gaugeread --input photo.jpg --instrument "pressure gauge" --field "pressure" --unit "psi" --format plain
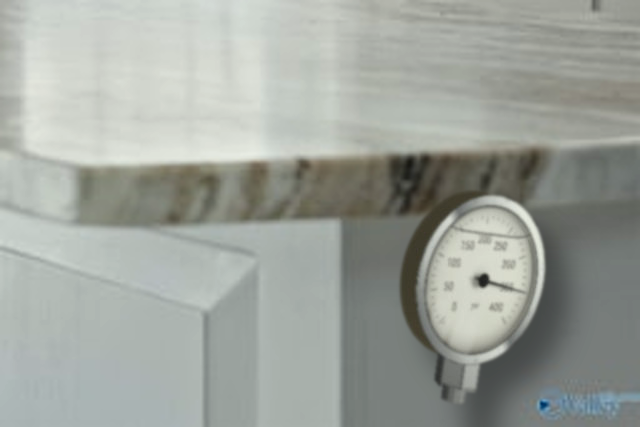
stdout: 350 psi
